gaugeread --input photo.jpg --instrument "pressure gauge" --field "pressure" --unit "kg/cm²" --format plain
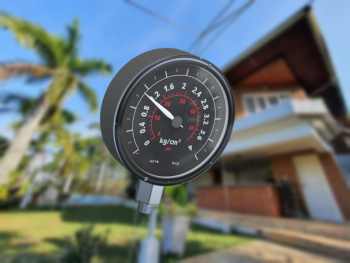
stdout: 1.1 kg/cm²
